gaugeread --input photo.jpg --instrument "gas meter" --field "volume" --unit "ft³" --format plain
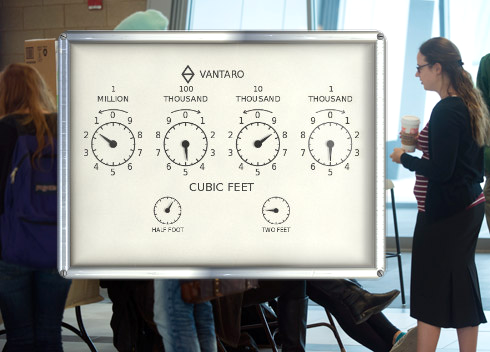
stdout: 148500 ft³
